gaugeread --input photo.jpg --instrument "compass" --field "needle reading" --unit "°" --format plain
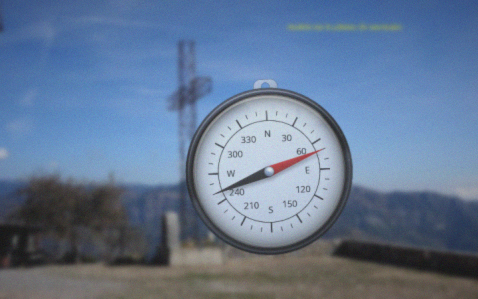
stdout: 70 °
